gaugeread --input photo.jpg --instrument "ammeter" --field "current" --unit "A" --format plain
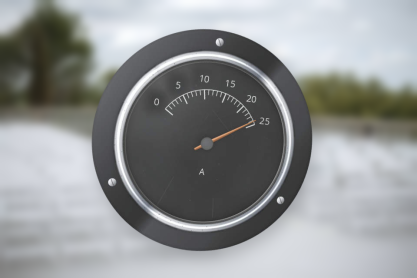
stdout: 24 A
